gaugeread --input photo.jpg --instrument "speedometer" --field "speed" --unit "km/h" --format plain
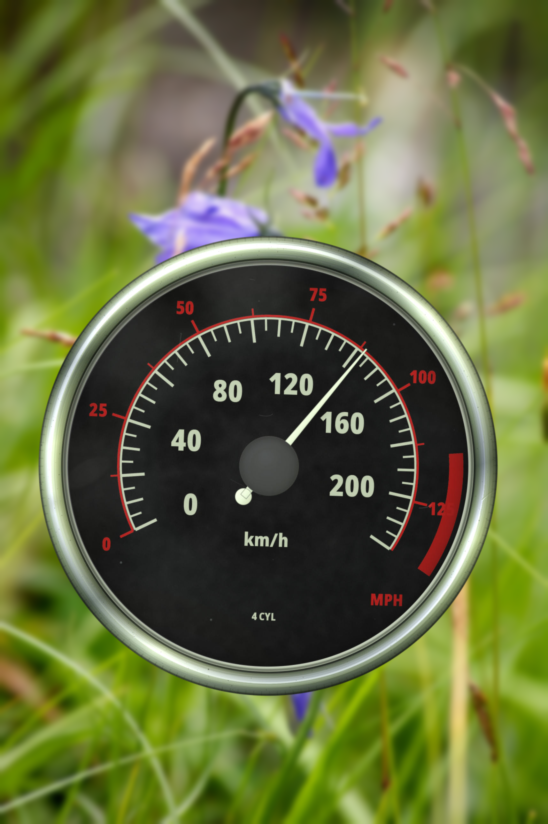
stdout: 142.5 km/h
